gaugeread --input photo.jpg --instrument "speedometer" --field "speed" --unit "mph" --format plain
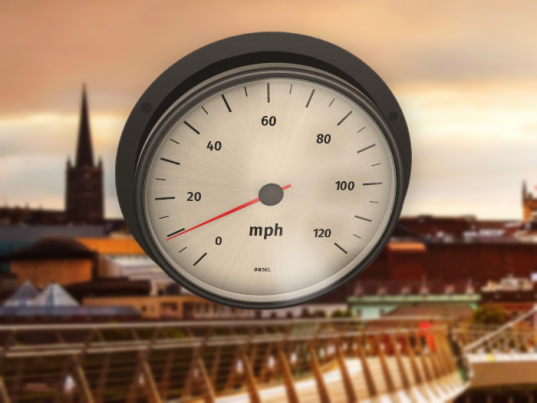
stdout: 10 mph
